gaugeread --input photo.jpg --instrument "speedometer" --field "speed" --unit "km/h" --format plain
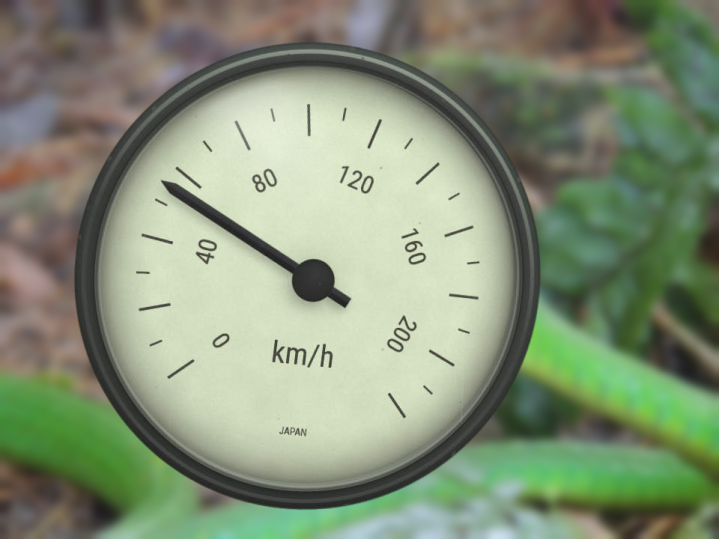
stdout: 55 km/h
